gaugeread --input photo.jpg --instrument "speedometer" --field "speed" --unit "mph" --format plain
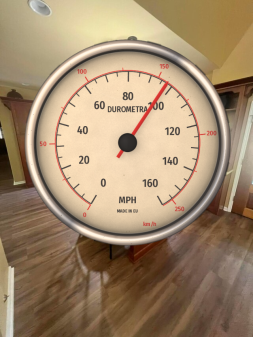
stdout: 97.5 mph
